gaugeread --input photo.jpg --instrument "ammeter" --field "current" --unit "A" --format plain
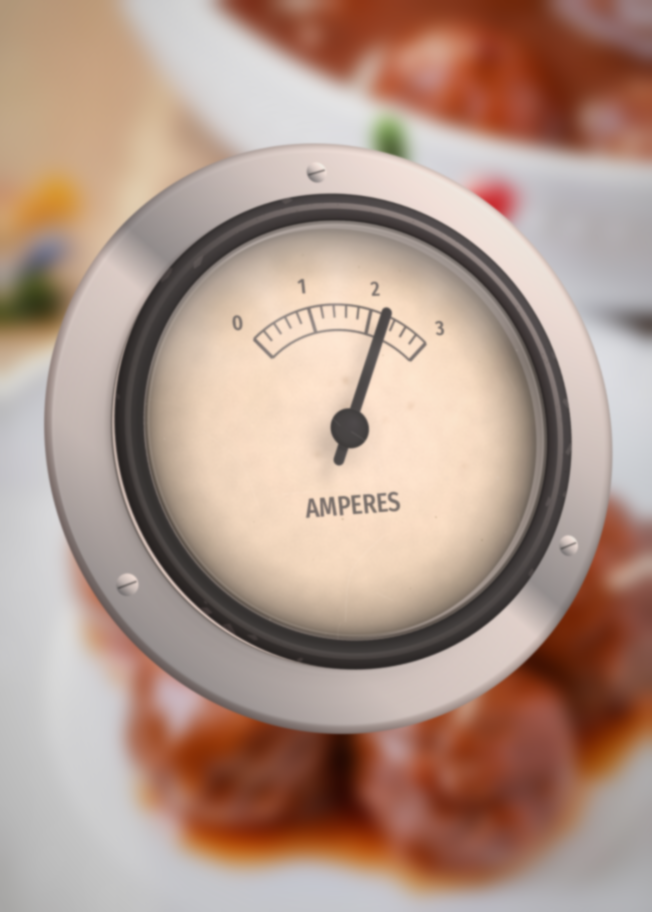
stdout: 2.2 A
